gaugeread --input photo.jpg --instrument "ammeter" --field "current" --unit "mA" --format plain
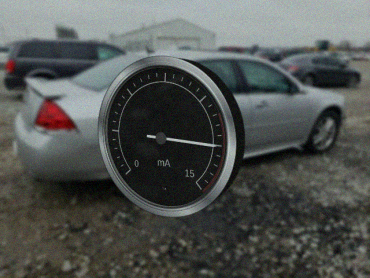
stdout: 12.5 mA
